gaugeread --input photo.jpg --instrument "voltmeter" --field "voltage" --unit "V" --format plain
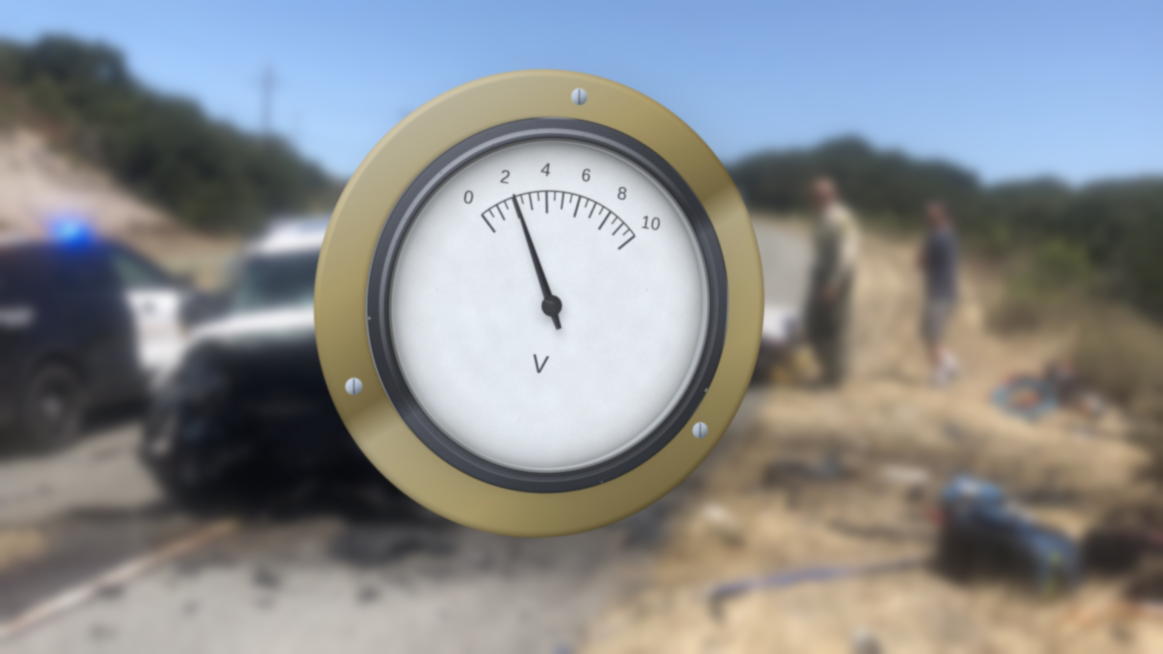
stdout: 2 V
